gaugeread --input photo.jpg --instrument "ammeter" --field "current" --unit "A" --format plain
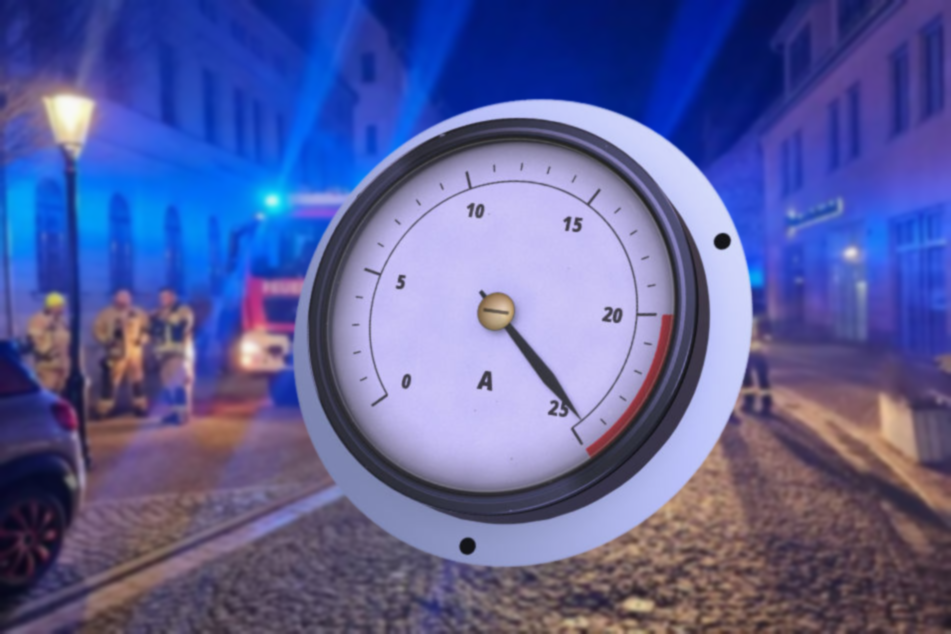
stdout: 24.5 A
